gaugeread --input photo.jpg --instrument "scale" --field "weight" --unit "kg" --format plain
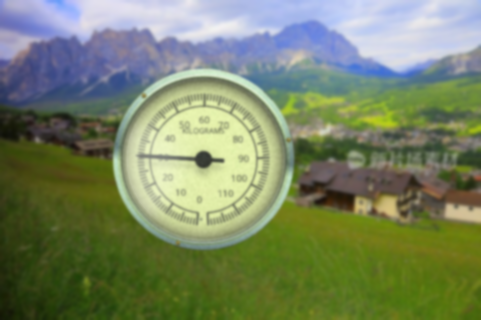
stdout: 30 kg
